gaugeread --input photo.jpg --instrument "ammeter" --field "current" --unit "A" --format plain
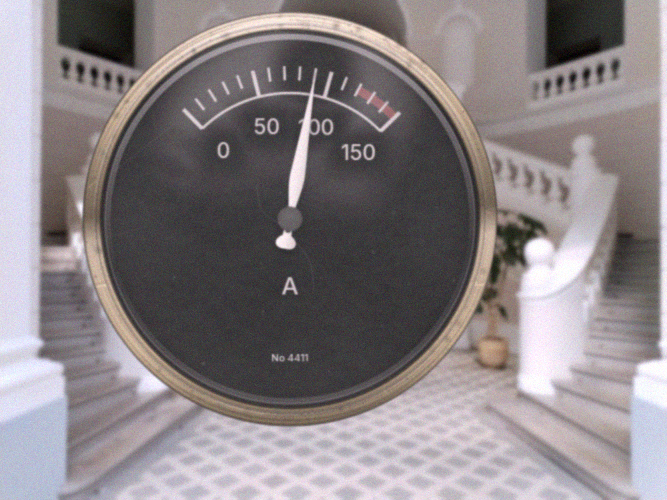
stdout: 90 A
